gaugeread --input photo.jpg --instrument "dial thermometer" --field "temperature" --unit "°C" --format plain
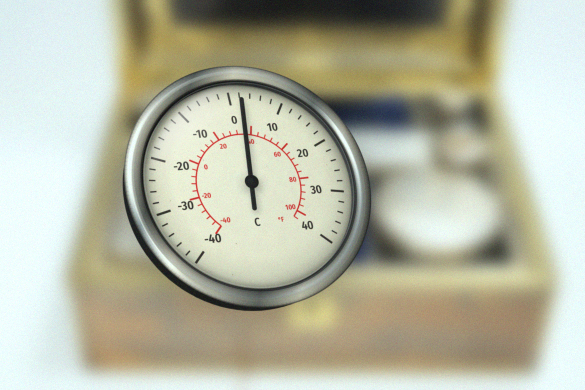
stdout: 2 °C
